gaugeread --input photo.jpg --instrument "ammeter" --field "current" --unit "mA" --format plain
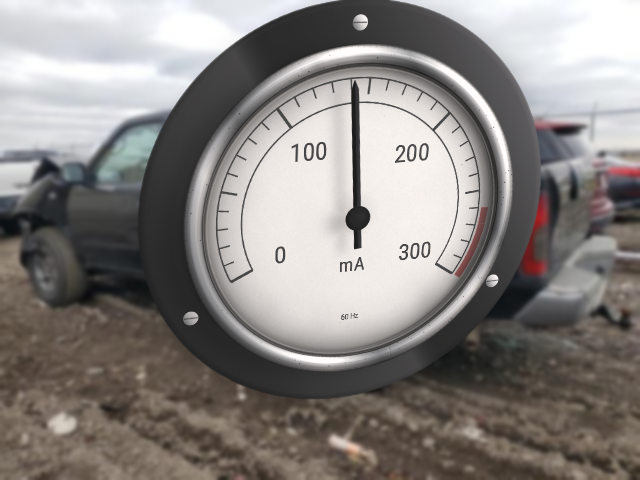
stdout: 140 mA
